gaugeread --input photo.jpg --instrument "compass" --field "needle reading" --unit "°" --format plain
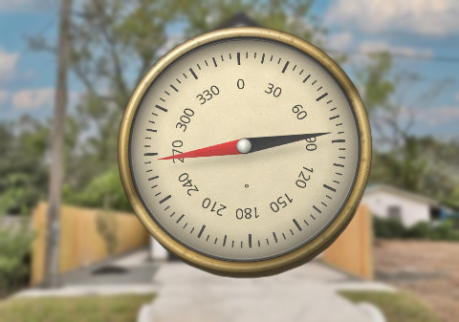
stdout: 265 °
